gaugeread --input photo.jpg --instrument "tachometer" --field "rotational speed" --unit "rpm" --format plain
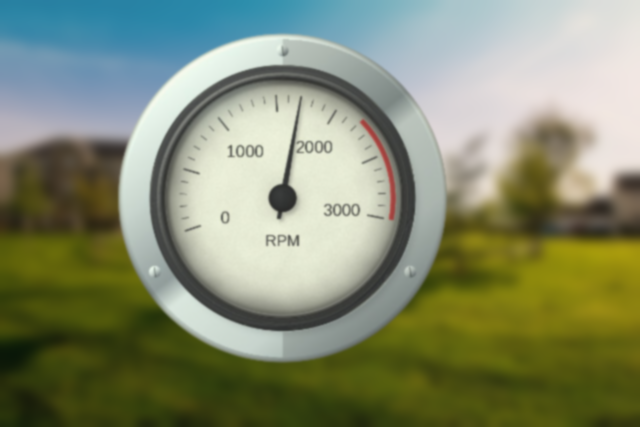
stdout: 1700 rpm
